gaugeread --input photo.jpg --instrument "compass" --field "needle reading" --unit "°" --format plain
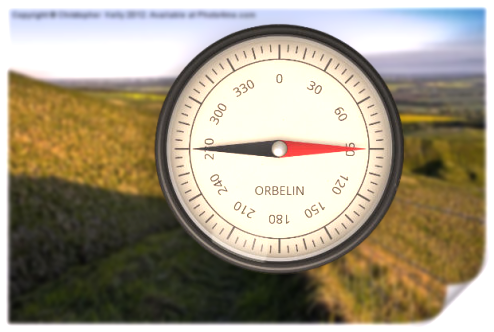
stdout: 90 °
